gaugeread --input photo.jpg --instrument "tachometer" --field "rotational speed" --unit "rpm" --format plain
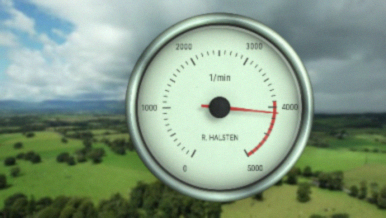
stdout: 4100 rpm
